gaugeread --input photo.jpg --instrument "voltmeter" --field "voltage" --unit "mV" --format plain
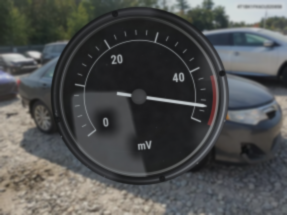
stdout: 47 mV
